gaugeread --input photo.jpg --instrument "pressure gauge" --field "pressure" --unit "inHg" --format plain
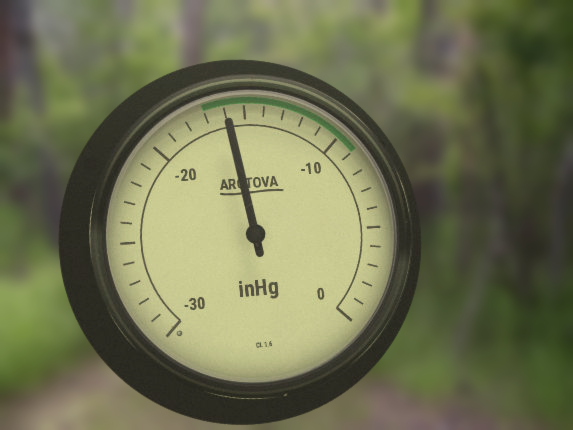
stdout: -16 inHg
